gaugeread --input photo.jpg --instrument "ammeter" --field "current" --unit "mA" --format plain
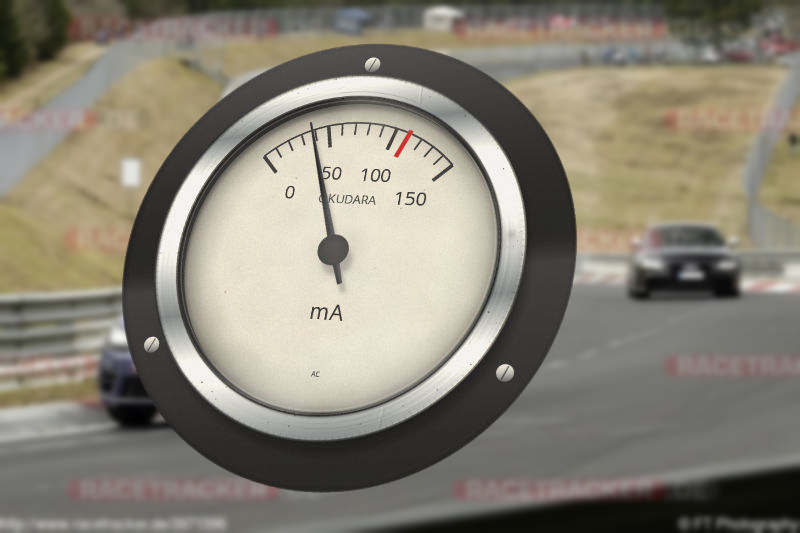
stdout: 40 mA
